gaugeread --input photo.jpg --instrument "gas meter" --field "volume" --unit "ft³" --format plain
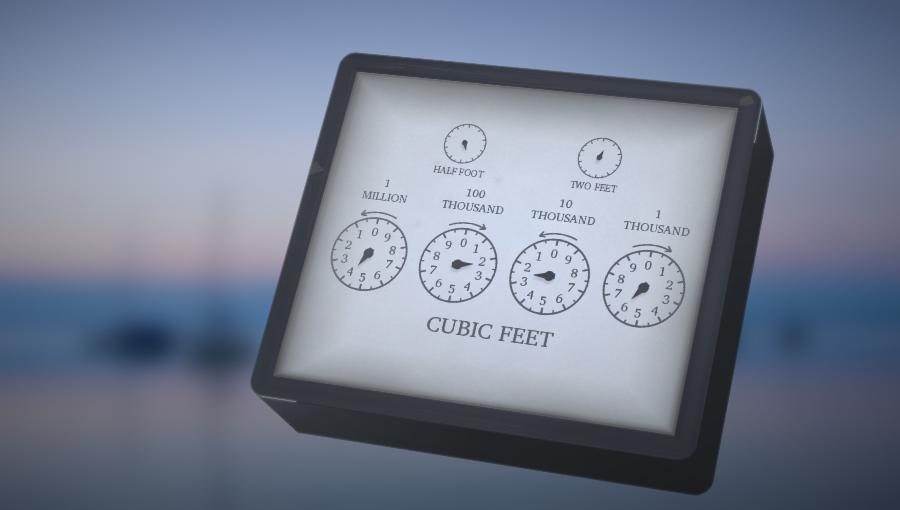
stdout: 422600 ft³
